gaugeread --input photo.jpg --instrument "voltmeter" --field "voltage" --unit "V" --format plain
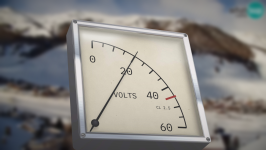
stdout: 20 V
